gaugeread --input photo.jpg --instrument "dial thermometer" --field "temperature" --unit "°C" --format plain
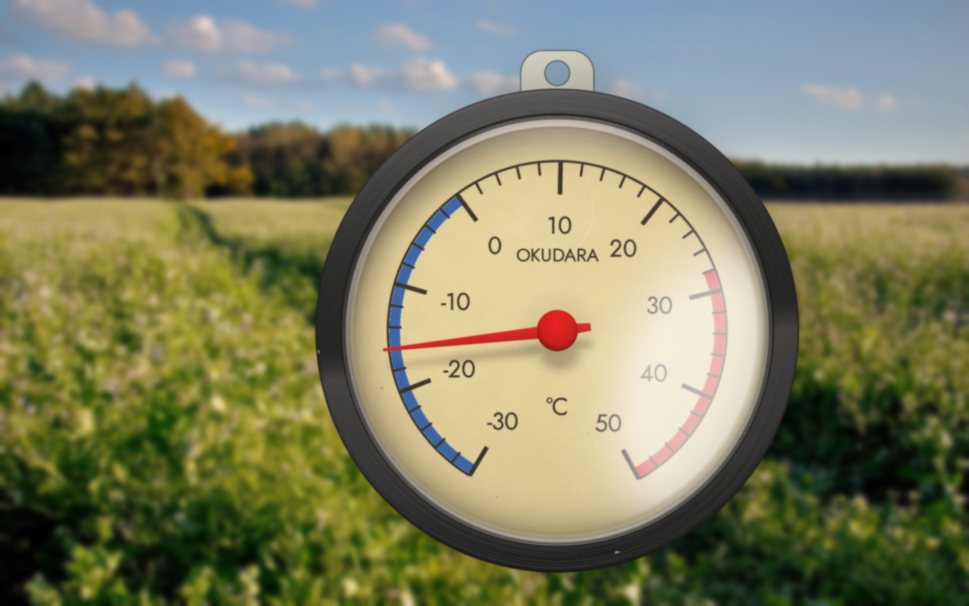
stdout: -16 °C
